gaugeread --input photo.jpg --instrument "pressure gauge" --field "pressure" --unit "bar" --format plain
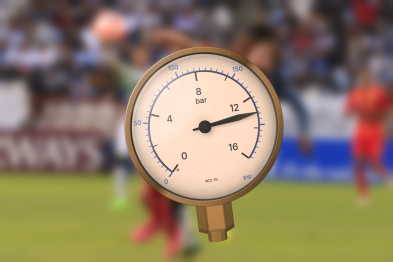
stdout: 13 bar
